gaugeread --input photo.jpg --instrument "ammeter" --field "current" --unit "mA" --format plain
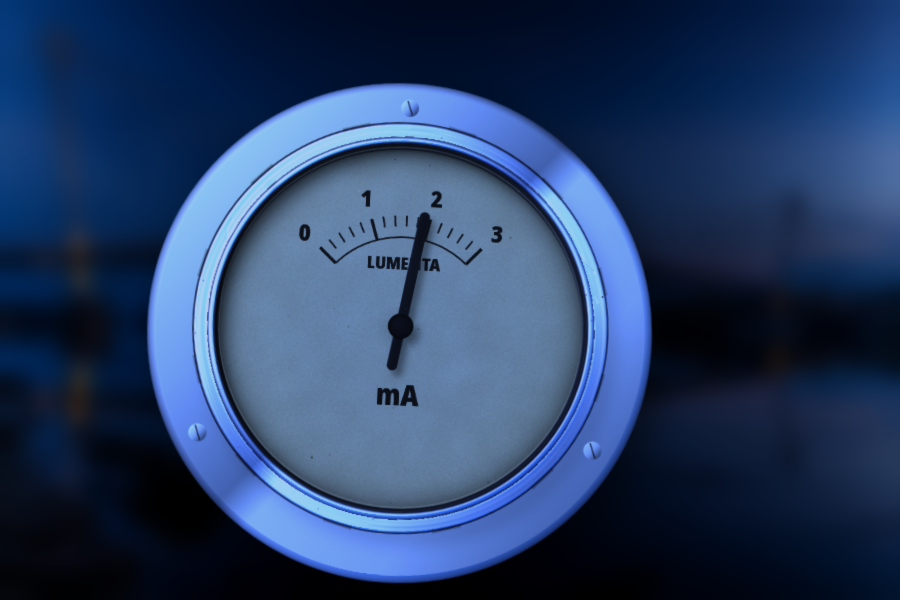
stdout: 1.9 mA
